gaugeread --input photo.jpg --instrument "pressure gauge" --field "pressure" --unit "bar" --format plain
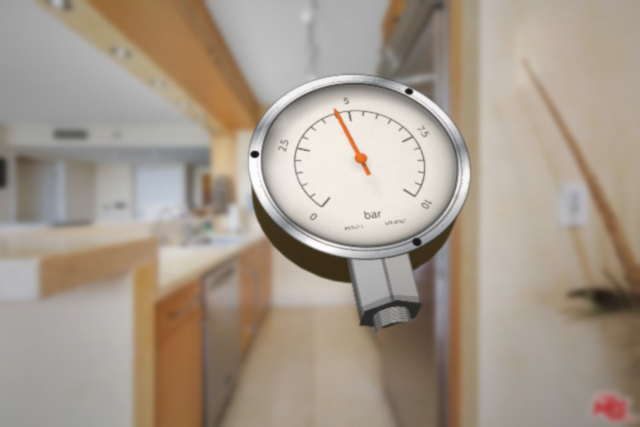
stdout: 4.5 bar
